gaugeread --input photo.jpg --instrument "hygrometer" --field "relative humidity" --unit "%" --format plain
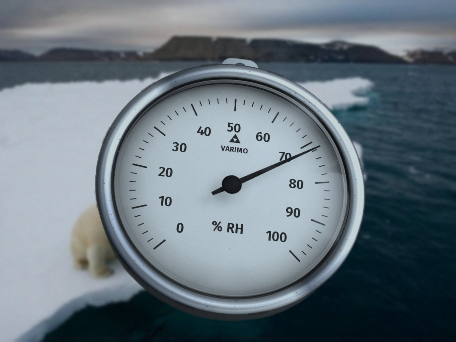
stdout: 72 %
